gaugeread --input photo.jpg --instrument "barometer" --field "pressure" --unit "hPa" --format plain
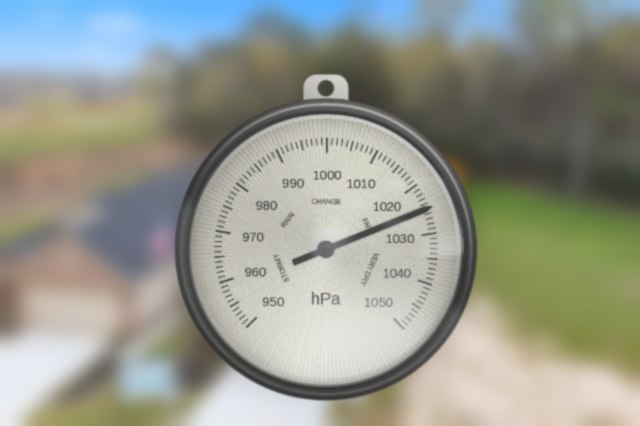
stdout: 1025 hPa
